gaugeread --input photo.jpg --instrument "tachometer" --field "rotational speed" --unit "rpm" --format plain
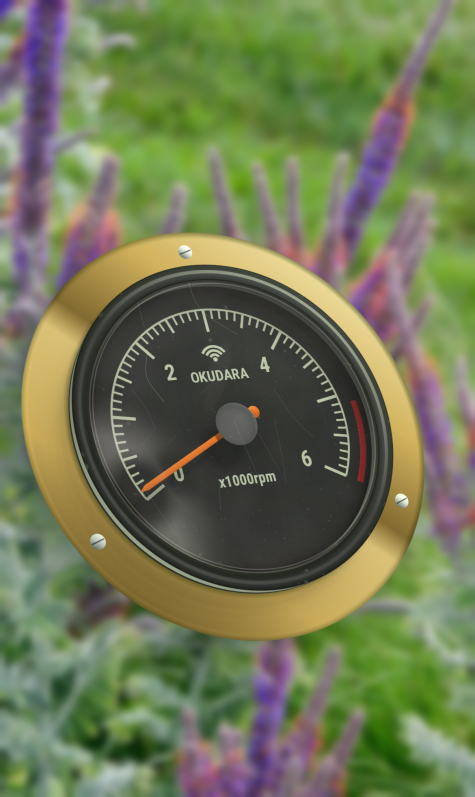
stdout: 100 rpm
